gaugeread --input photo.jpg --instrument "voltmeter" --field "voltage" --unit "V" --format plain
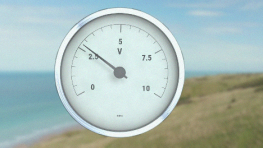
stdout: 2.75 V
